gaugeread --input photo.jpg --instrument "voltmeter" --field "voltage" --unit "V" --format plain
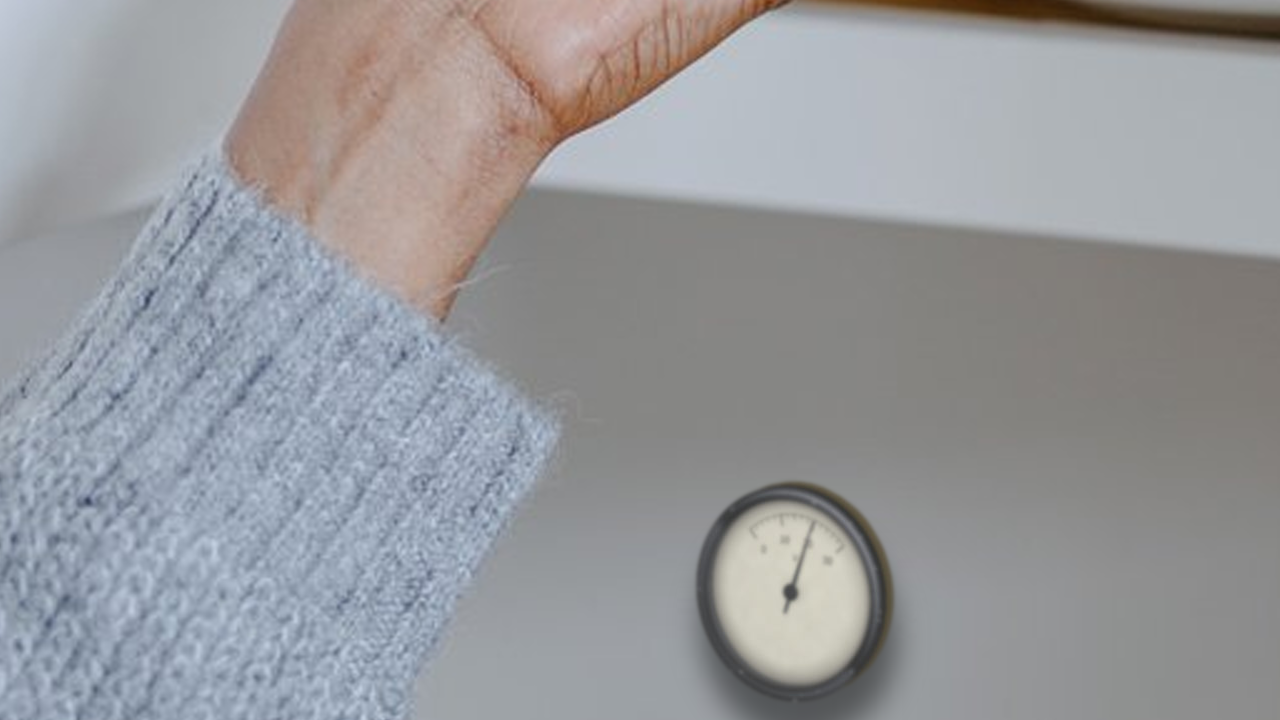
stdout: 20 V
